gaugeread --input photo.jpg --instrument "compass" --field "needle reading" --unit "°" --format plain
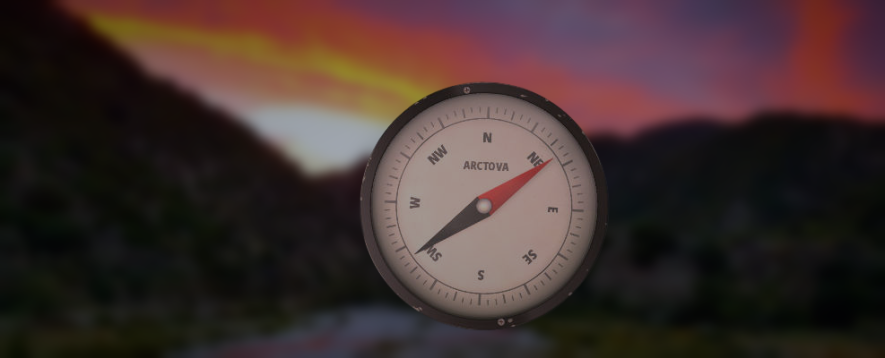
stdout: 52.5 °
